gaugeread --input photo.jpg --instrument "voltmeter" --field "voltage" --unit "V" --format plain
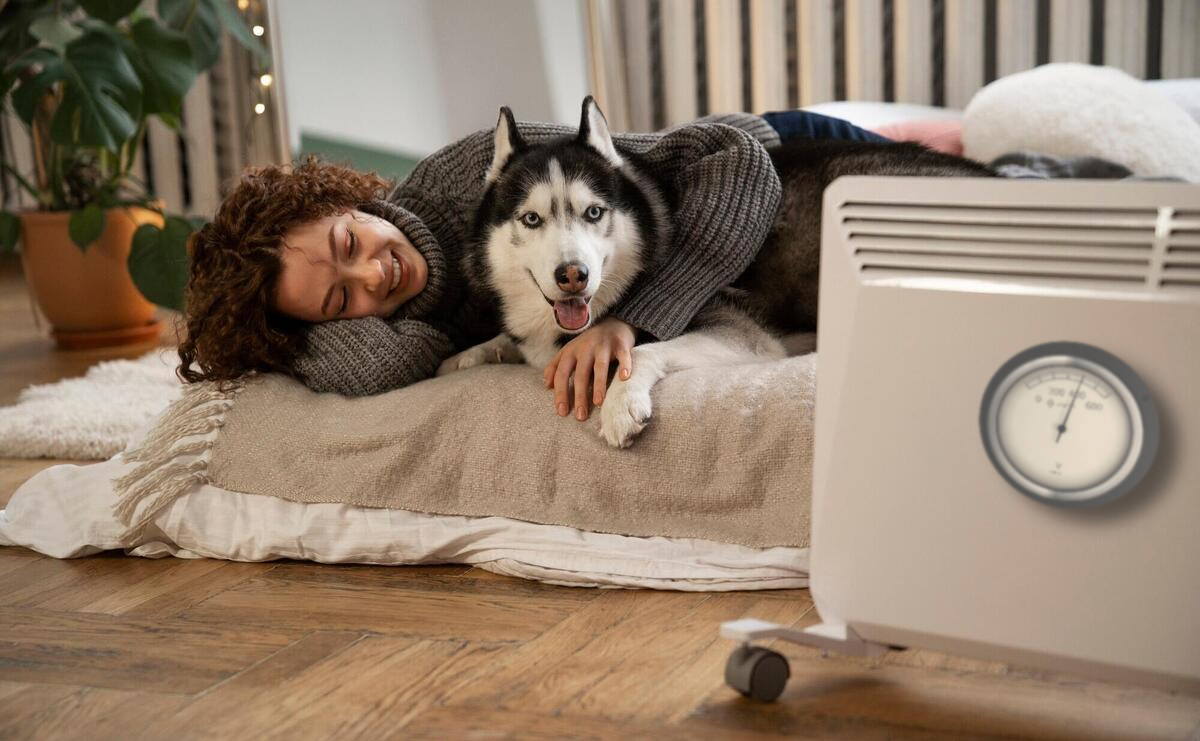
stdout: 400 V
